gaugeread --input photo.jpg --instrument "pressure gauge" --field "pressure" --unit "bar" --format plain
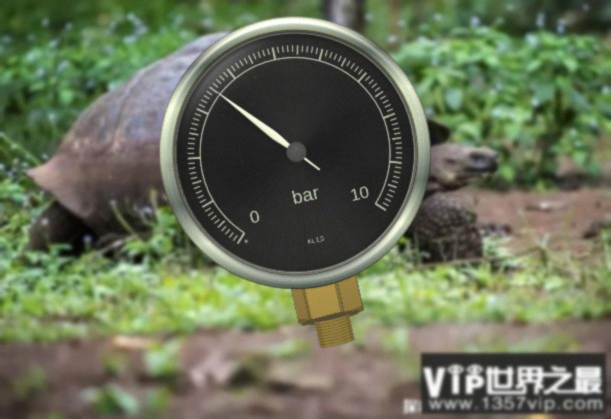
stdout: 3.5 bar
